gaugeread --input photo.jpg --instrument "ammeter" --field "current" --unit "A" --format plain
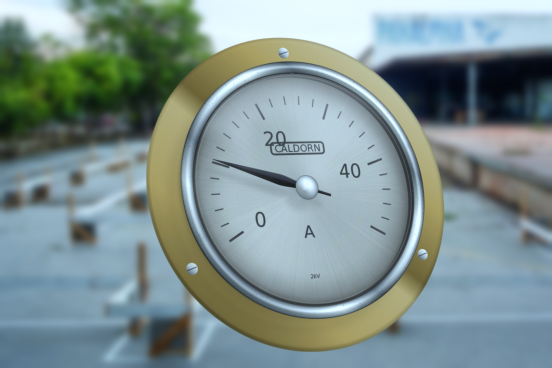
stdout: 10 A
